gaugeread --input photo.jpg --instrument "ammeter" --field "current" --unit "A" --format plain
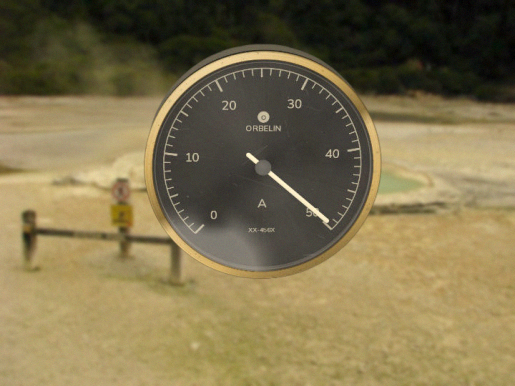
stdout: 49.5 A
